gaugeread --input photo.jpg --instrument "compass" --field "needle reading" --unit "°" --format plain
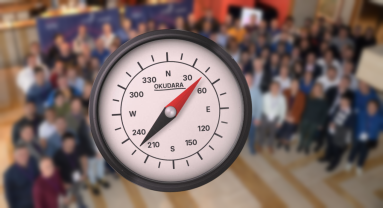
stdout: 45 °
